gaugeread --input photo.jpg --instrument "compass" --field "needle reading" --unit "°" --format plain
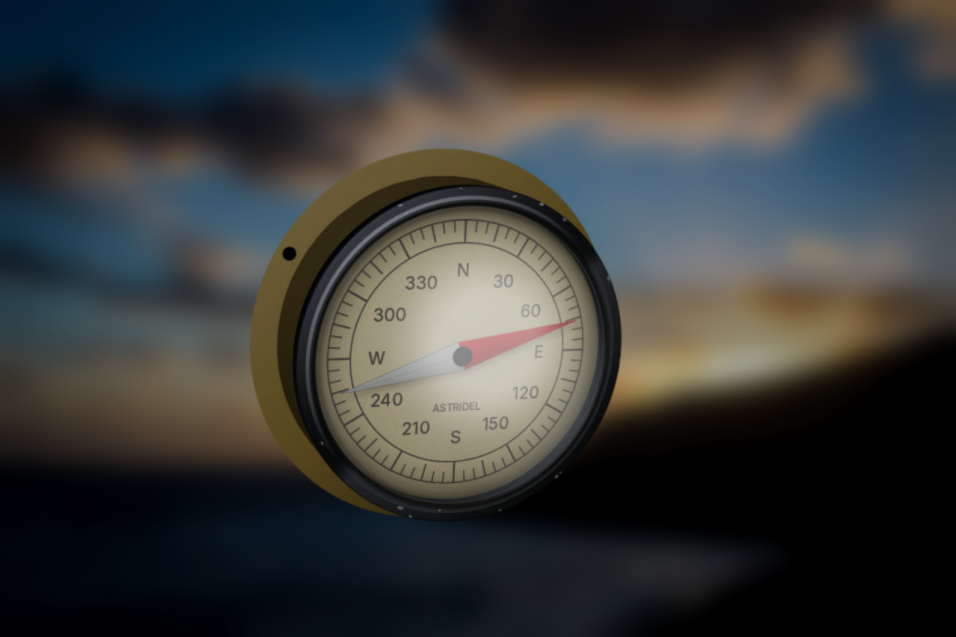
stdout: 75 °
